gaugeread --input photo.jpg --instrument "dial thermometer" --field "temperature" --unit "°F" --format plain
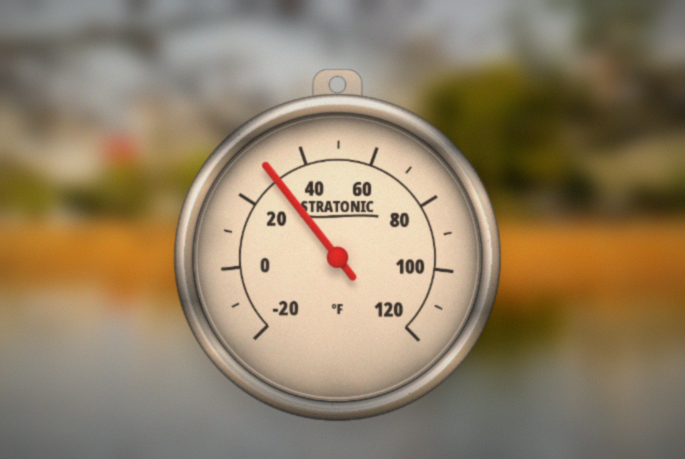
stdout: 30 °F
